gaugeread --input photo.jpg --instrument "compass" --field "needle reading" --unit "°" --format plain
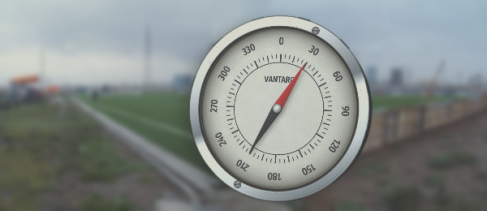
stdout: 30 °
